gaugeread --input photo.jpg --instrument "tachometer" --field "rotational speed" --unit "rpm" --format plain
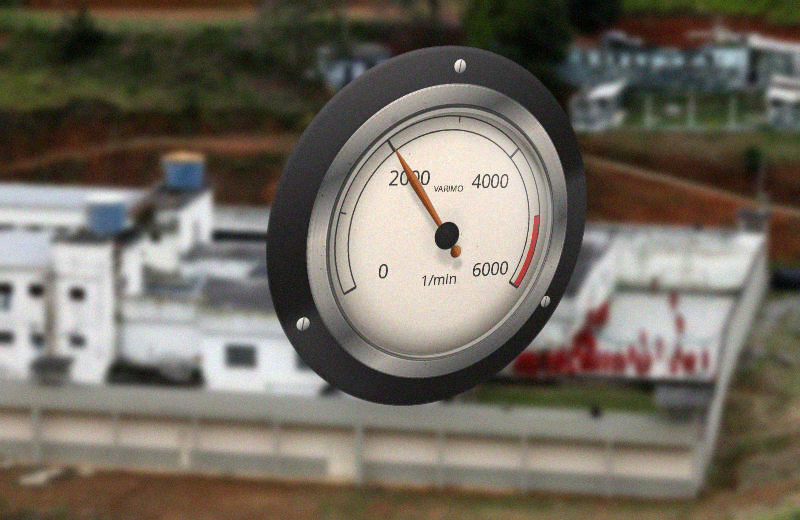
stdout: 2000 rpm
